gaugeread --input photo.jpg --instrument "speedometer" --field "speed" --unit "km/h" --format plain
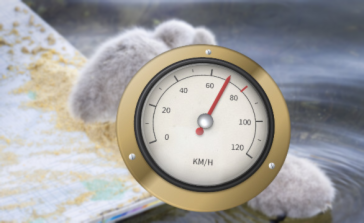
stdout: 70 km/h
